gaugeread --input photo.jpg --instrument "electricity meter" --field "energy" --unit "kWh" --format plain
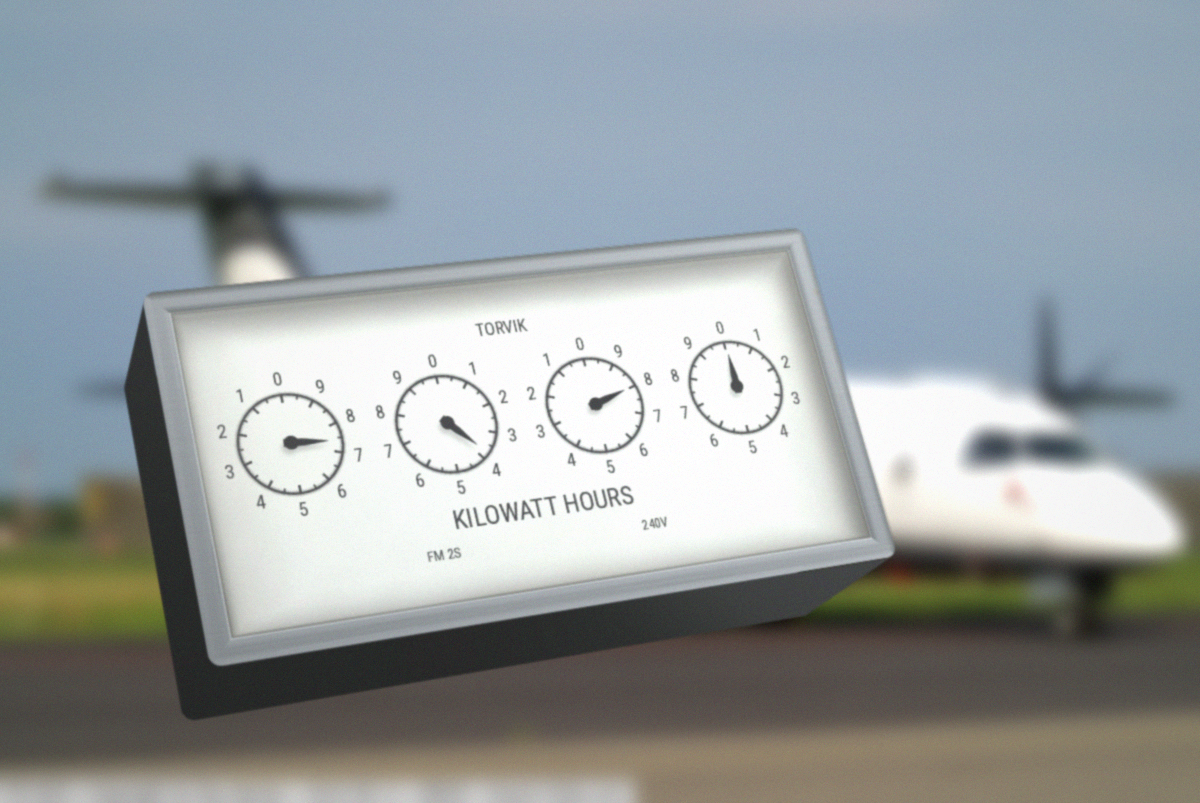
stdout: 7380 kWh
